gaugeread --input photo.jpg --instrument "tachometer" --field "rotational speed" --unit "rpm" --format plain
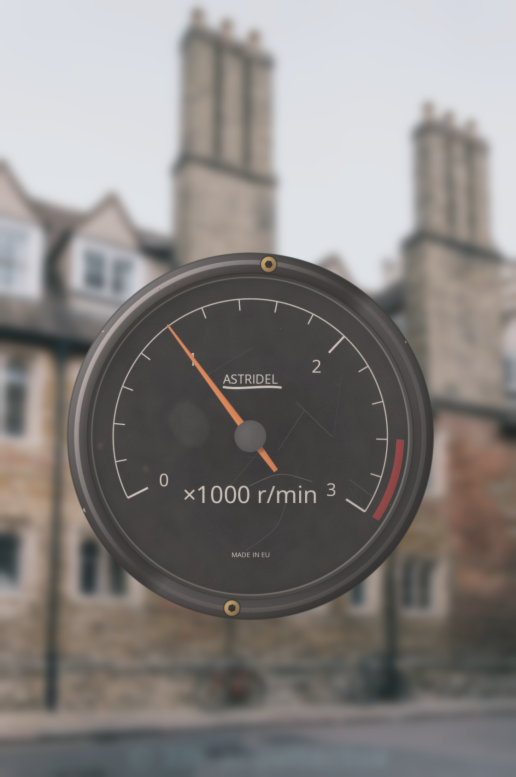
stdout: 1000 rpm
